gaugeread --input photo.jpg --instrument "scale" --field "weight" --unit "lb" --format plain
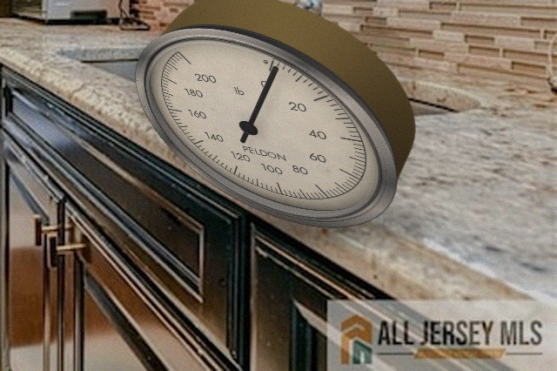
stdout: 2 lb
